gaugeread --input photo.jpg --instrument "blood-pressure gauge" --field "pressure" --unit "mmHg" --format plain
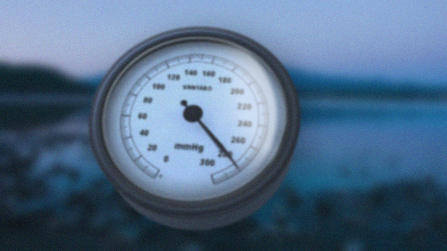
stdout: 280 mmHg
